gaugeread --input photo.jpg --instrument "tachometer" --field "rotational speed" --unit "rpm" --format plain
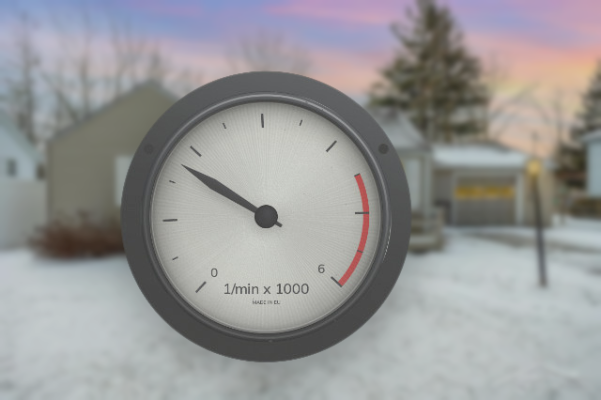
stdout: 1750 rpm
